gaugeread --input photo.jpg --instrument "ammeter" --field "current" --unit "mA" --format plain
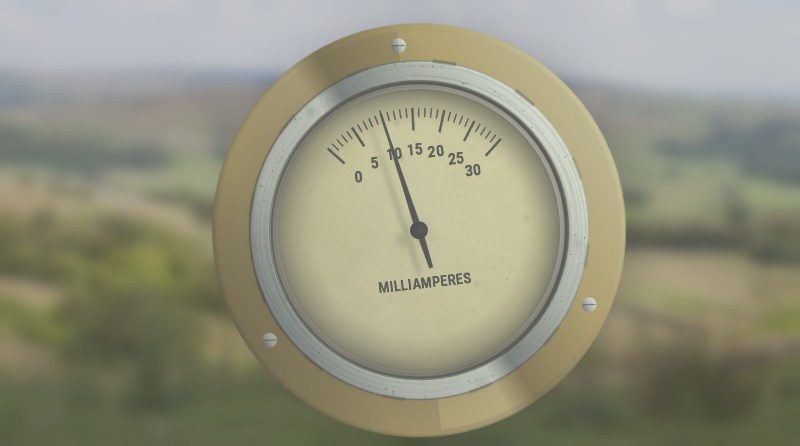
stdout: 10 mA
